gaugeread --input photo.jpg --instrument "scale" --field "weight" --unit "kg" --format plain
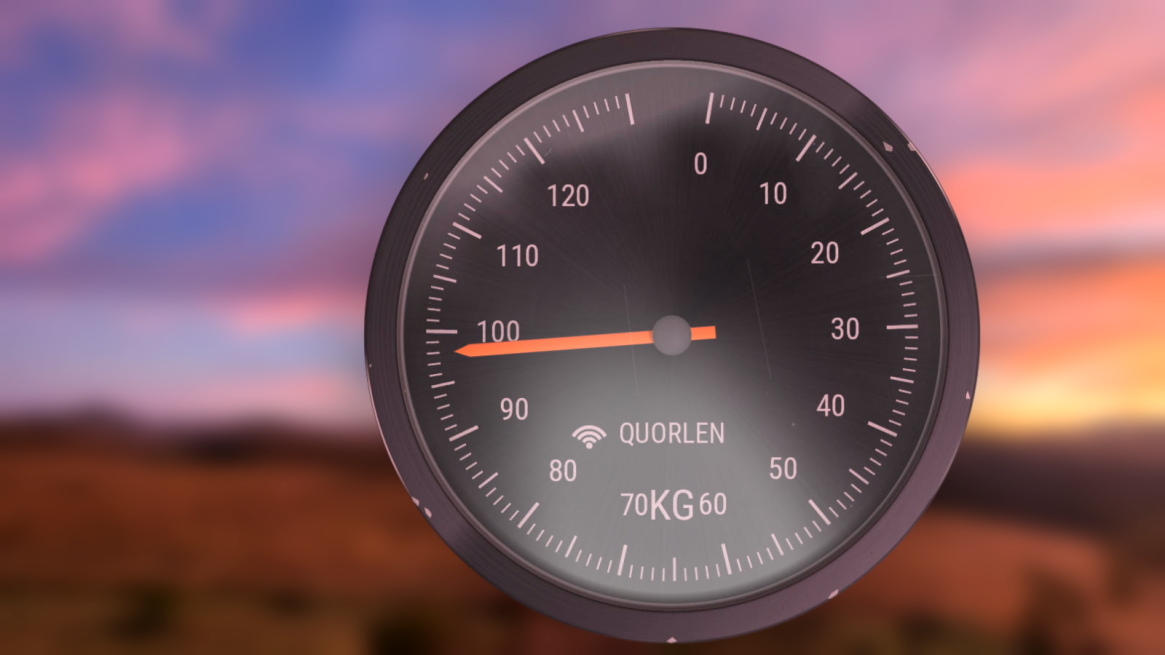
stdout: 98 kg
